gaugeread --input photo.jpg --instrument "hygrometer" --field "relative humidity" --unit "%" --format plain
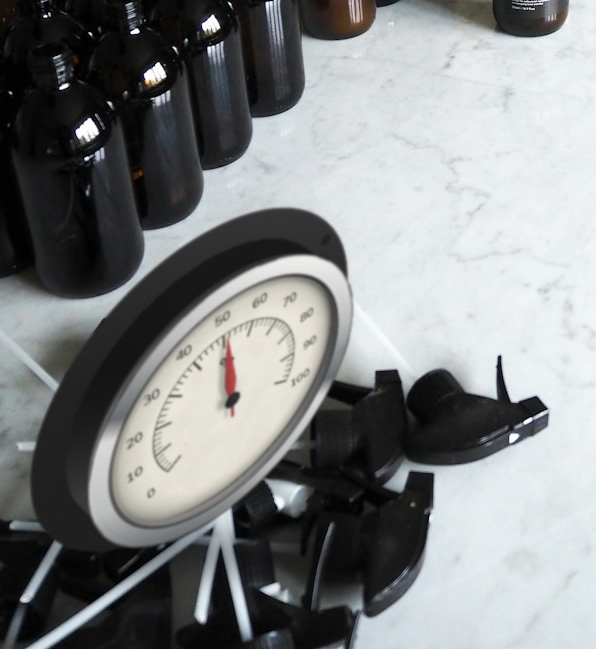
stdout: 50 %
